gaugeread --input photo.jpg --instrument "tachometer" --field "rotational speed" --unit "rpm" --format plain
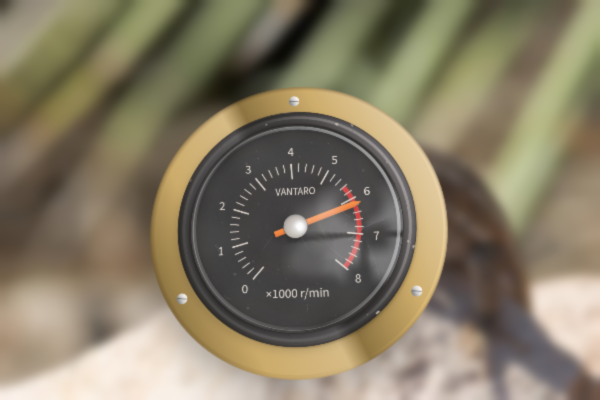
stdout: 6200 rpm
